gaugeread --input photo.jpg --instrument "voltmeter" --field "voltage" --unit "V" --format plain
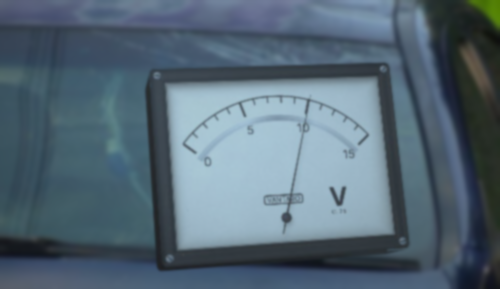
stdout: 10 V
